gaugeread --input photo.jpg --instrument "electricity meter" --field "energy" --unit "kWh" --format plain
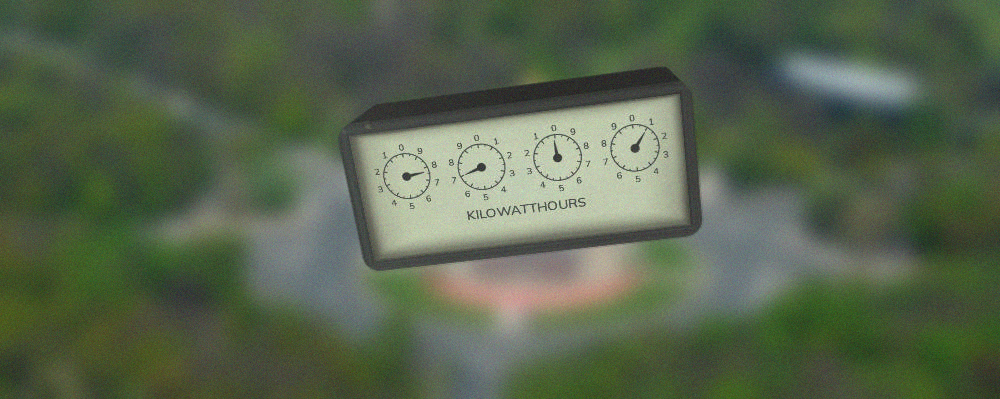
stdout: 7701 kWh
